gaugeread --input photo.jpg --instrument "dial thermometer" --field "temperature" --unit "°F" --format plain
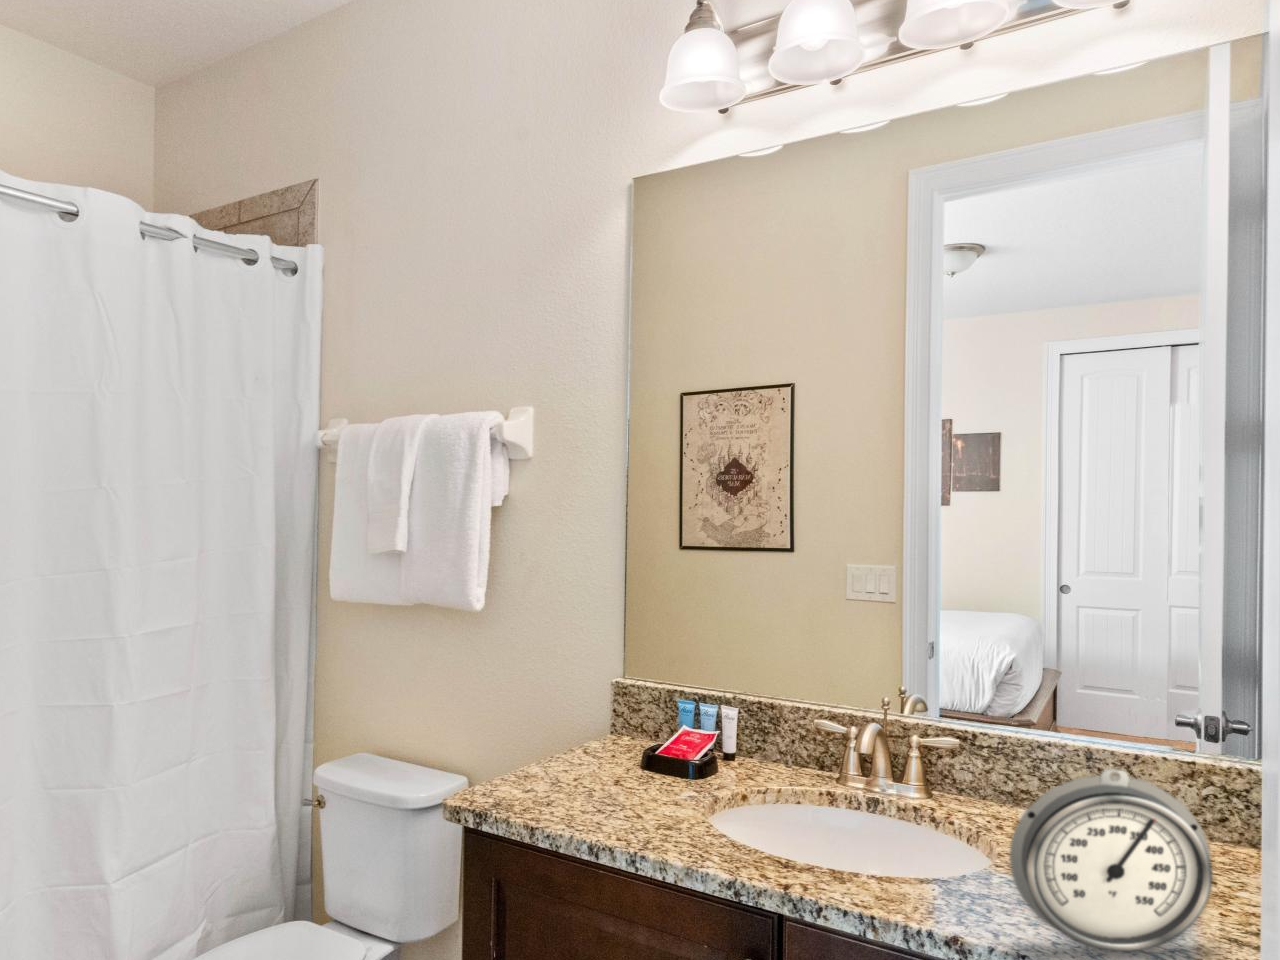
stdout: 350 °F
